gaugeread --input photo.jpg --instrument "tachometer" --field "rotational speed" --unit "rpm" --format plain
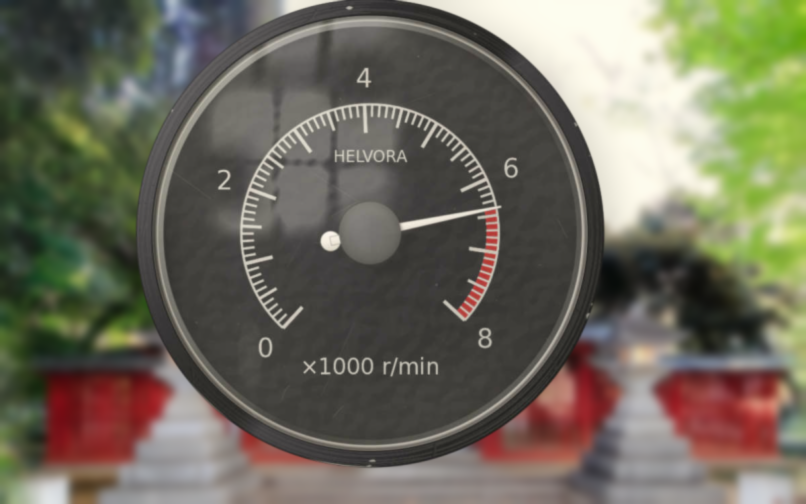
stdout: 6400 rpm
